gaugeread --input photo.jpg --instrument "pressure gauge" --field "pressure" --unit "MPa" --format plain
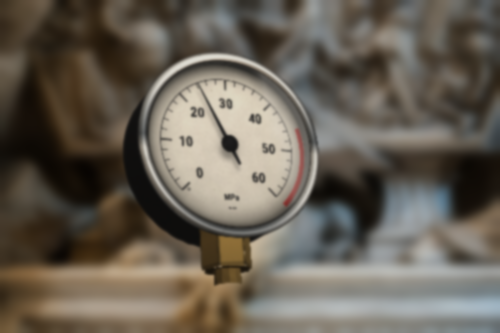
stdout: 24 MPa
